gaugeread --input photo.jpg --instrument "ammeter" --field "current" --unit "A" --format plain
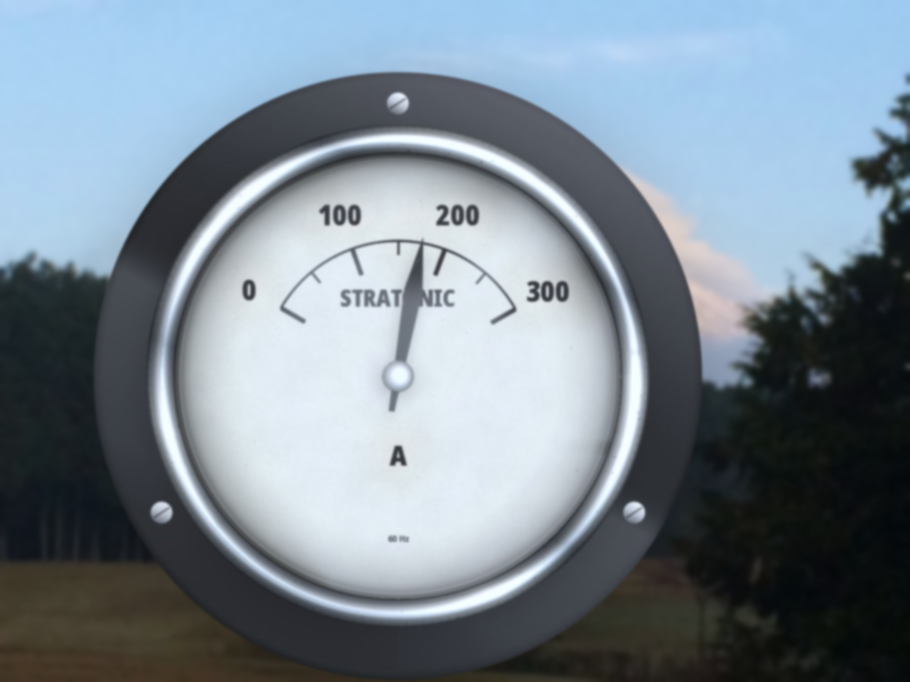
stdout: 175 A
